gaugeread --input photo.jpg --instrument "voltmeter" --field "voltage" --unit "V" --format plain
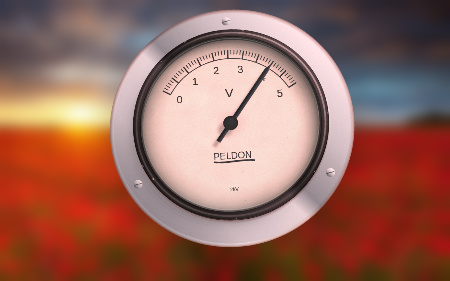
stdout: 4 V
